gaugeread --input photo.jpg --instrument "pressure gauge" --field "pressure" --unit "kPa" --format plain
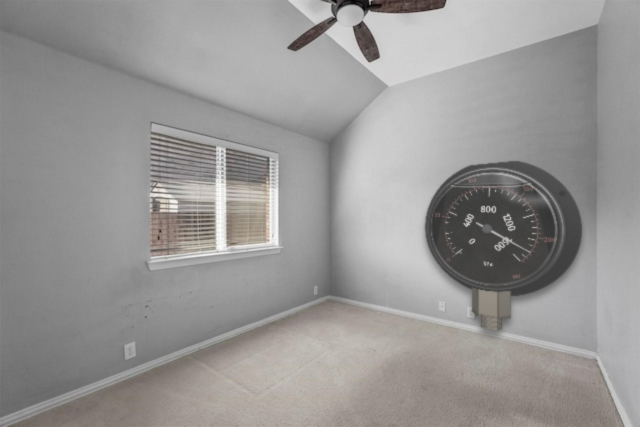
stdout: 1500 kPa
